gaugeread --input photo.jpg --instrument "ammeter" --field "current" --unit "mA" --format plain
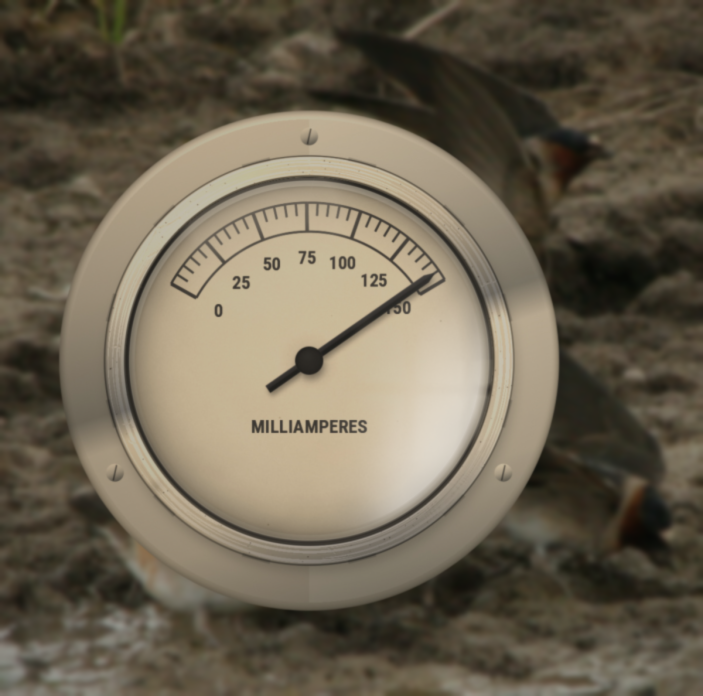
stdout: 145 mA
